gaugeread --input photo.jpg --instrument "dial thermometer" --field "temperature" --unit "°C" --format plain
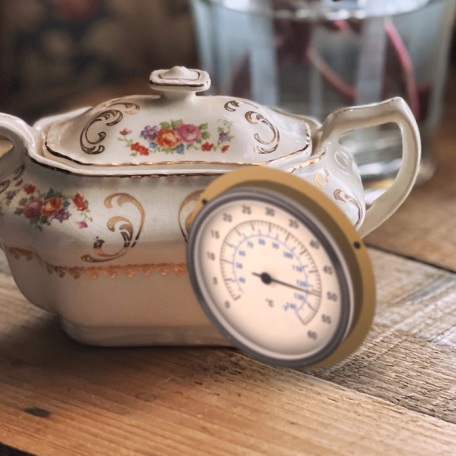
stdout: 50 °C
